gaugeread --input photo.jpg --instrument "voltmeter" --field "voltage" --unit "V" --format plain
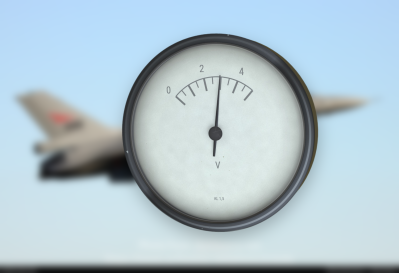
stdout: 3 V
